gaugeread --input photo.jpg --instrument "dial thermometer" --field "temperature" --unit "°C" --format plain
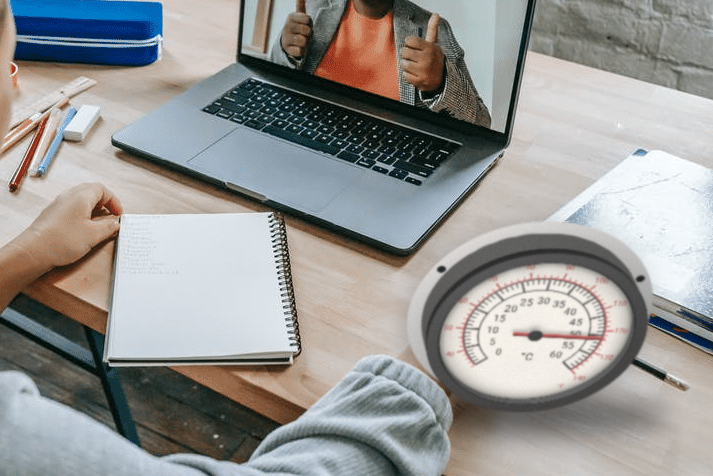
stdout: 50 °C
